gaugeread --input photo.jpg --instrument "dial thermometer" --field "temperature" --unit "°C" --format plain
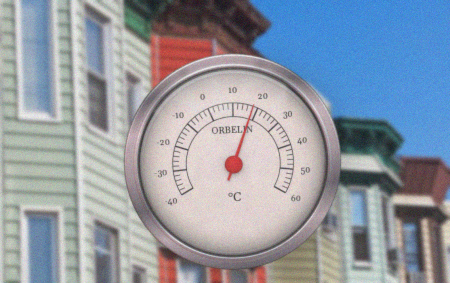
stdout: 18 °C
